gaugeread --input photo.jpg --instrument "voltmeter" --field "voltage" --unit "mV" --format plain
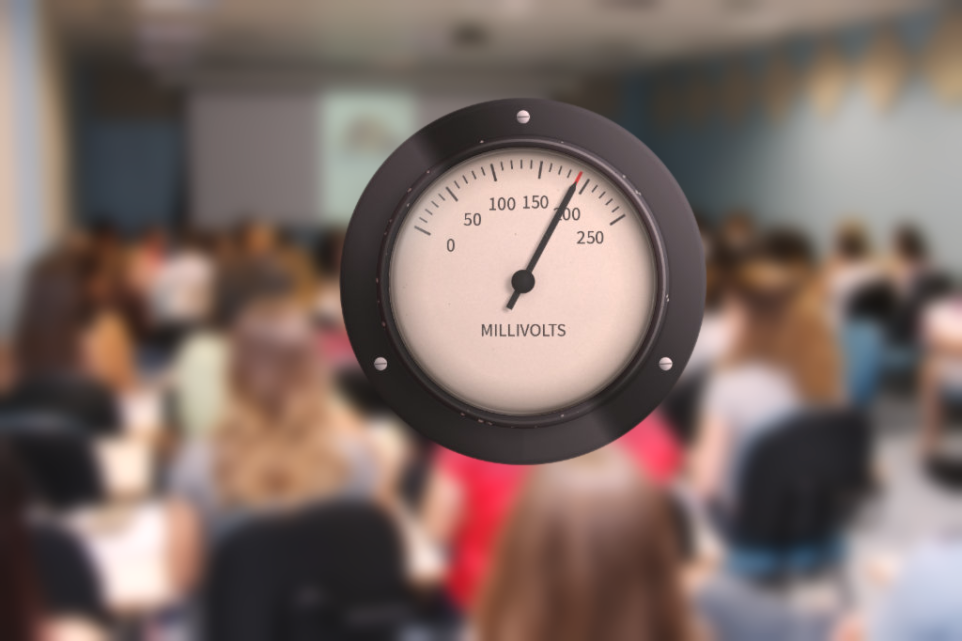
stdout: 190 mV
